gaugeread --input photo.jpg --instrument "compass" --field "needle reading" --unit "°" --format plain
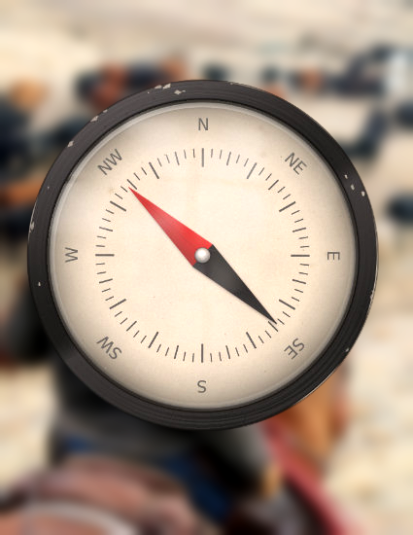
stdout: 312.5 °
